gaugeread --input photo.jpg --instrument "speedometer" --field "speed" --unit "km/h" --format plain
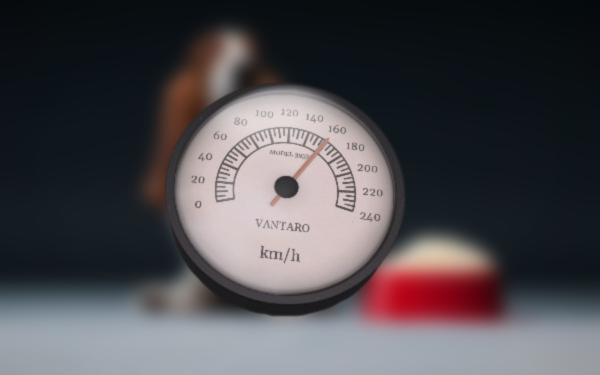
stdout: 160 km/h
